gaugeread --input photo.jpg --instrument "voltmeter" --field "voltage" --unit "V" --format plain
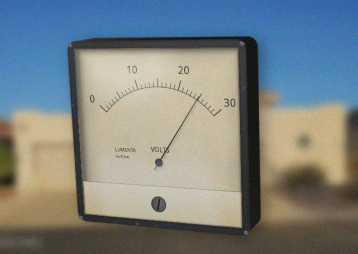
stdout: 25 V
